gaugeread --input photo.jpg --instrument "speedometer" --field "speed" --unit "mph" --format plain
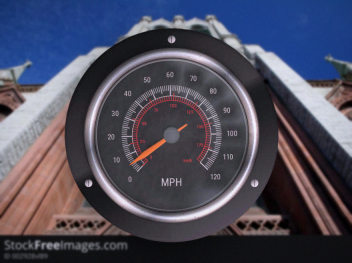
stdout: 5 mph
